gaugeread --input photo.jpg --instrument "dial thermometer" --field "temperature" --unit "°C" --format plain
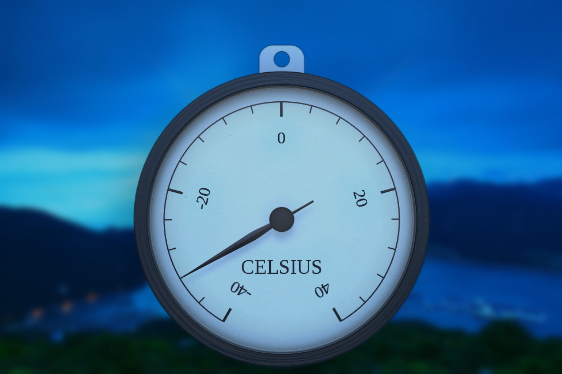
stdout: -32 °C
